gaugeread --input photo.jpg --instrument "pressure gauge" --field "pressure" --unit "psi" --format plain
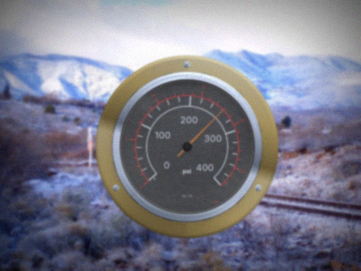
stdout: 260 psi
